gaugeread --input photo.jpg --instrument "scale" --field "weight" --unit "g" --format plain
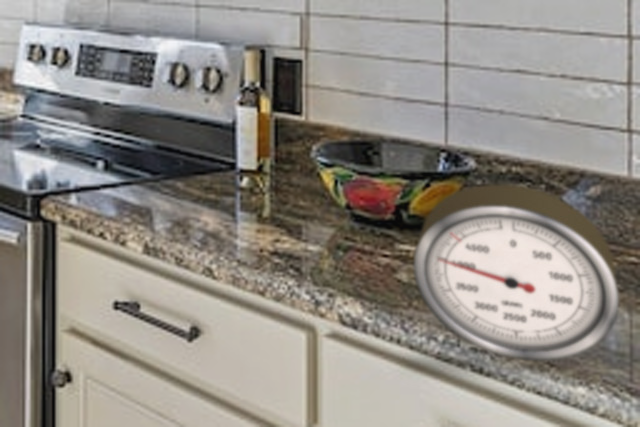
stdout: 4000 g
